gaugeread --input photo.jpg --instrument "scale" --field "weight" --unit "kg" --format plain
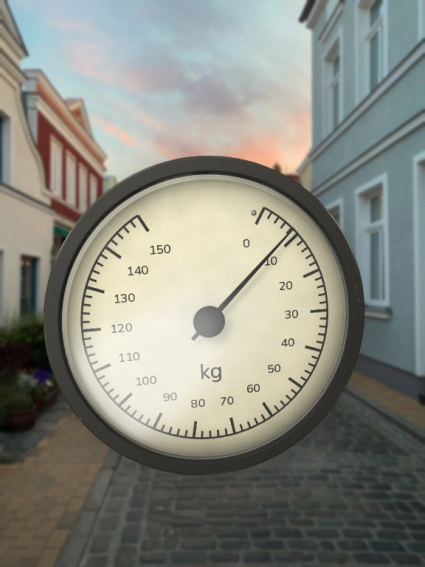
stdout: 8 kg
